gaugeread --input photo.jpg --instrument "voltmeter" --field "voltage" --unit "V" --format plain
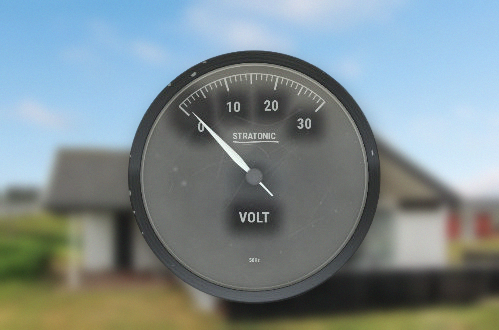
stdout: 1 V
